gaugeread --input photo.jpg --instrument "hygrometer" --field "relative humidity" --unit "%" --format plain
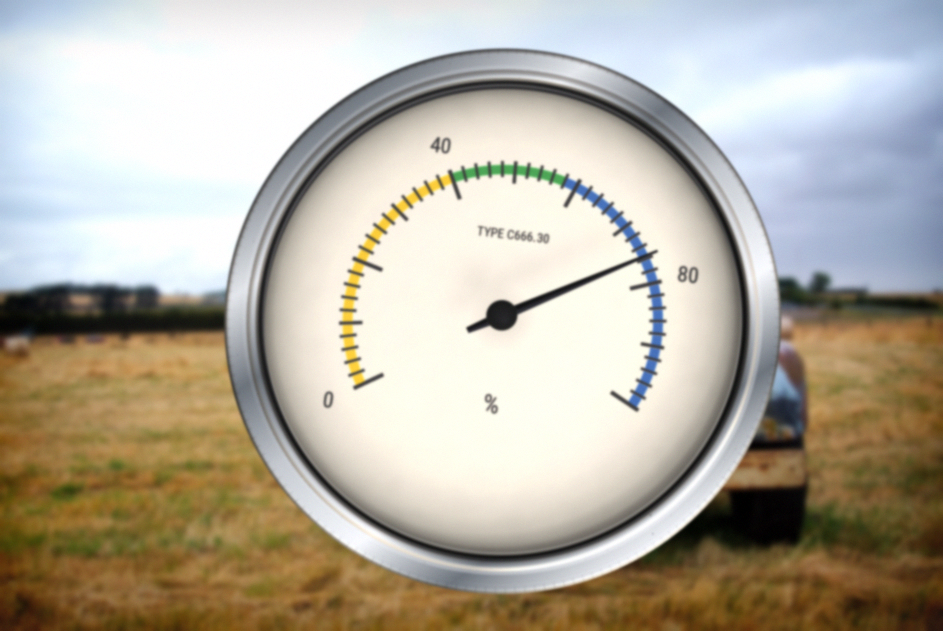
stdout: 76 %
